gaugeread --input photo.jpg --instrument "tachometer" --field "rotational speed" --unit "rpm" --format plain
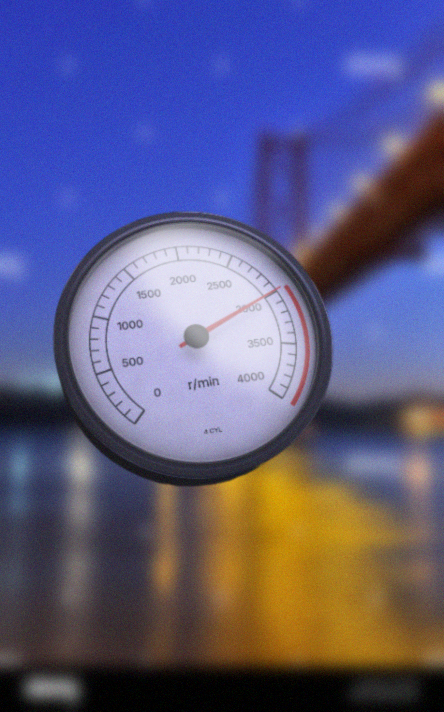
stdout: 3000 rpm
